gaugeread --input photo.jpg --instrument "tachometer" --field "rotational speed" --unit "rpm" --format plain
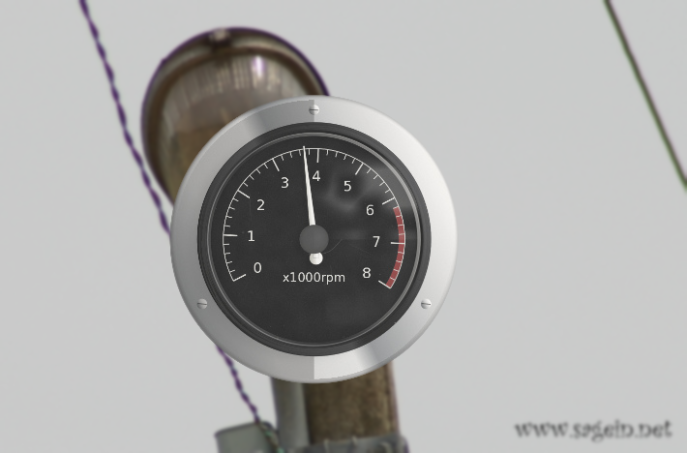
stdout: 3700 rpm
